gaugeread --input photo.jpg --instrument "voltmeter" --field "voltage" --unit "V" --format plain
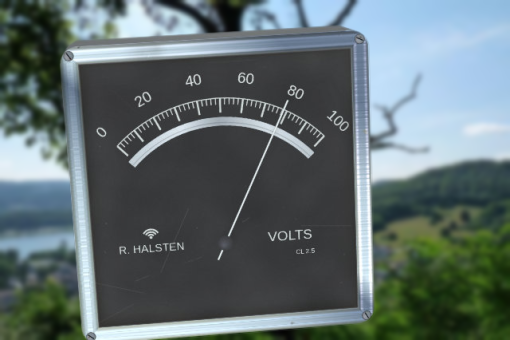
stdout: 78 V
